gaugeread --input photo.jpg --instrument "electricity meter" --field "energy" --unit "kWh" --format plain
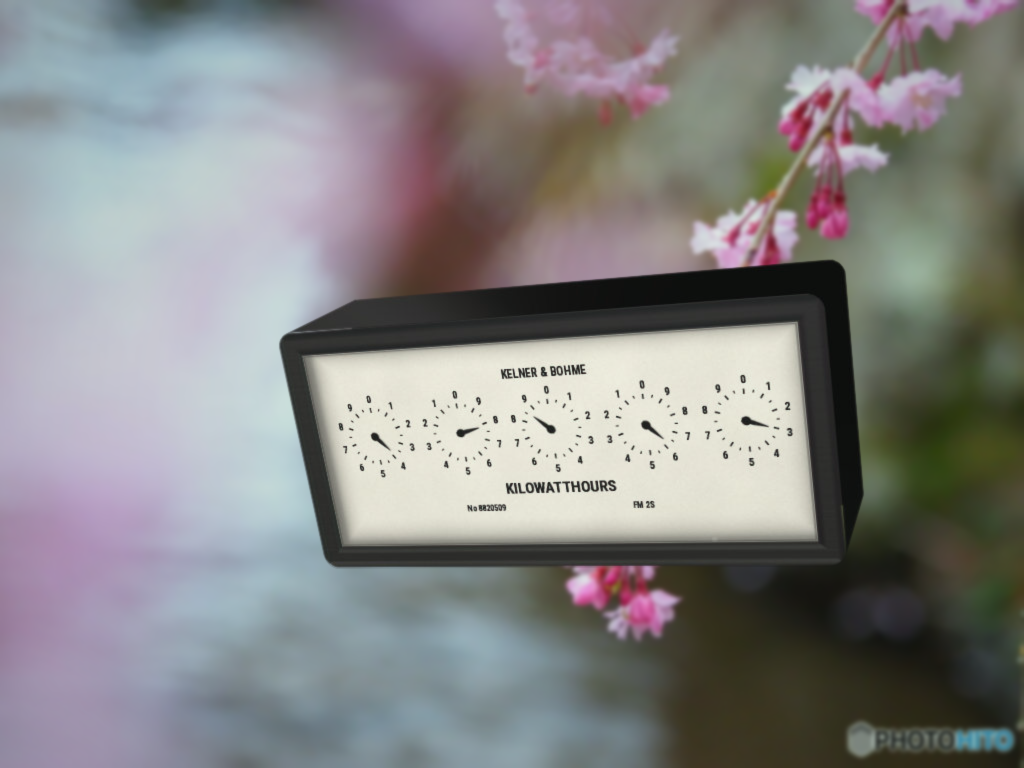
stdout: 37863 kWh
